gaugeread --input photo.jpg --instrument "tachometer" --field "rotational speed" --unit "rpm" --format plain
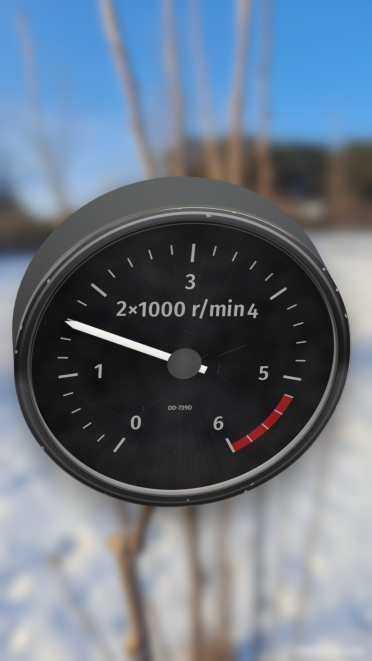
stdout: 1600 rpm
